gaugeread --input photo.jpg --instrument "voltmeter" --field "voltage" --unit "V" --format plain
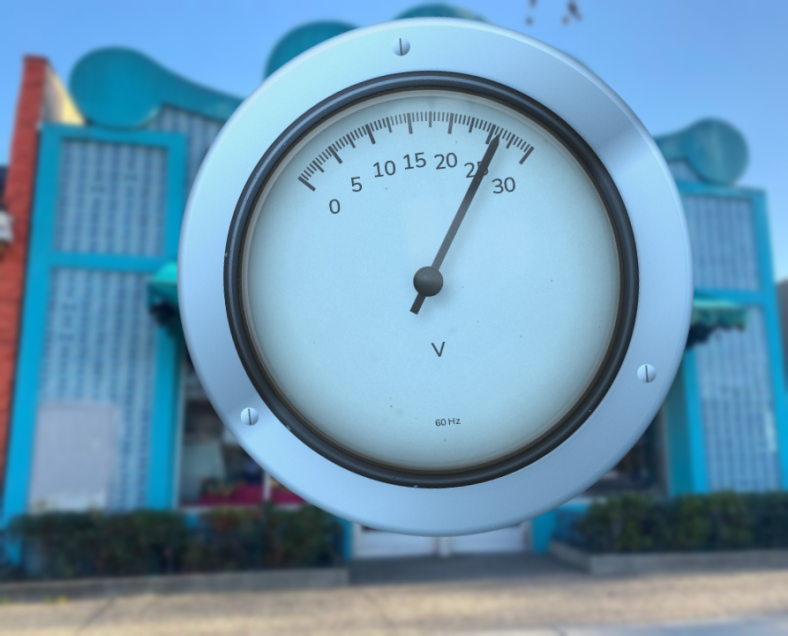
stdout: 26 V
